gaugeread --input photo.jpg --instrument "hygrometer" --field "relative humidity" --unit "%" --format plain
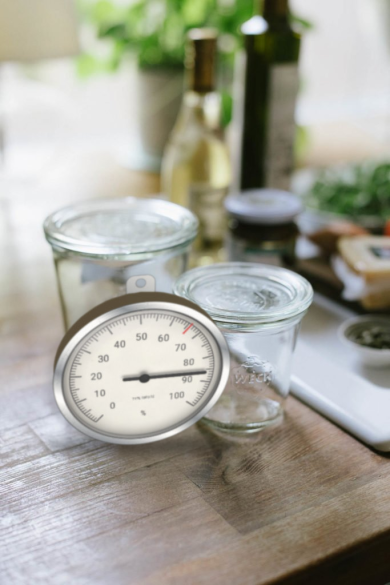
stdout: 85 %
